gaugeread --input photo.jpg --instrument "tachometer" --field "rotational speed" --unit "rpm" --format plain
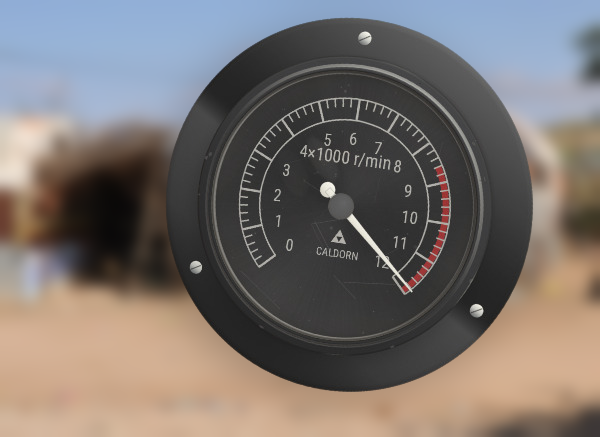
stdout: 11800 rpm
